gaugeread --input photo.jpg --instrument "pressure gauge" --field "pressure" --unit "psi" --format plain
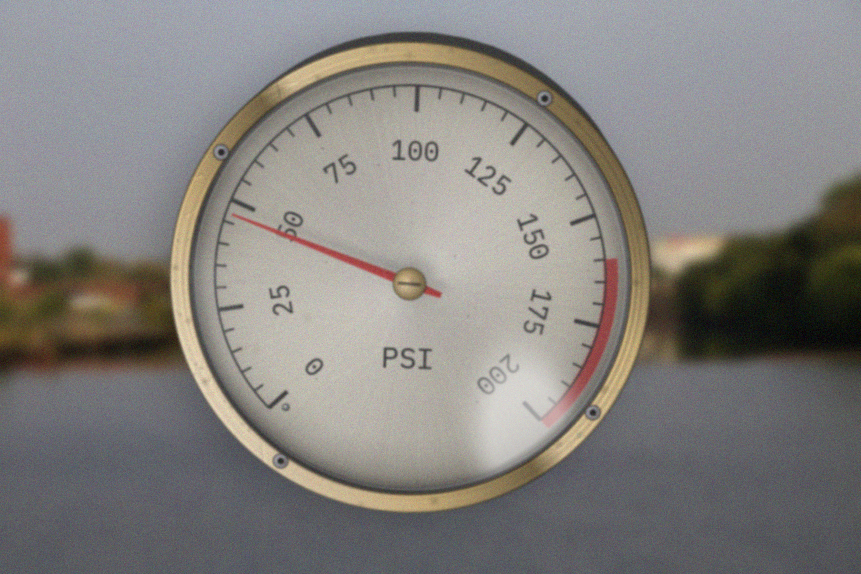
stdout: 47.5 psi
